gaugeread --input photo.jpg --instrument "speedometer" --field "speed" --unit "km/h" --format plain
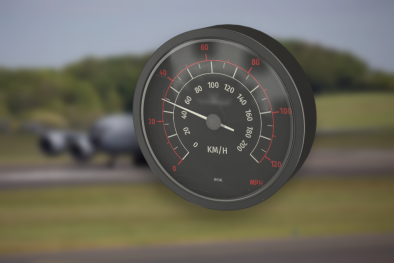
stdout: 50 km/h
